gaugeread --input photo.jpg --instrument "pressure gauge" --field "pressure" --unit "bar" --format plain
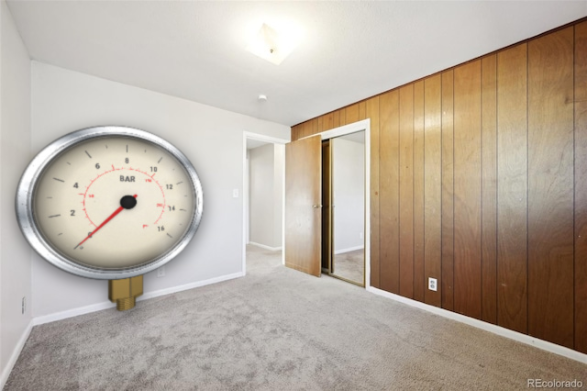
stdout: 0 bar
